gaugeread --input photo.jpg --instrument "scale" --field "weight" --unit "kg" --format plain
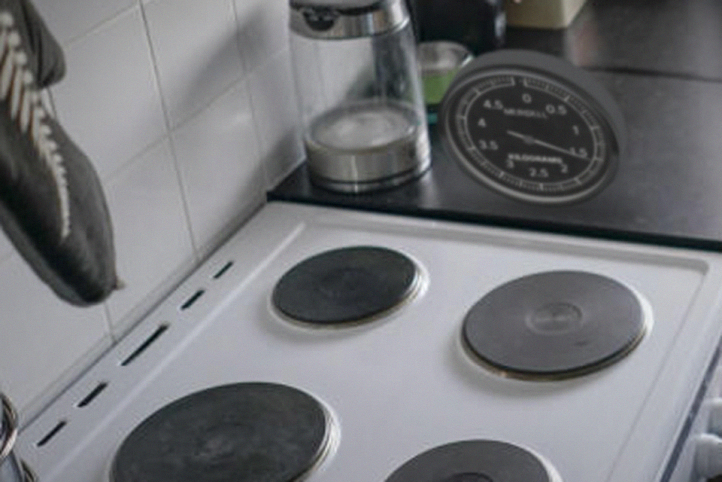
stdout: 1.5 kg
